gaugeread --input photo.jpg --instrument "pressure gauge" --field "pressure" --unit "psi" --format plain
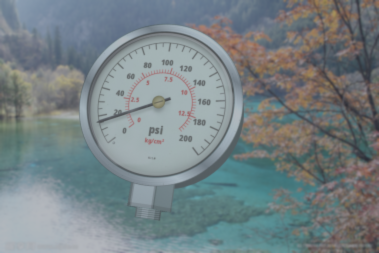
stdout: 15 psi
